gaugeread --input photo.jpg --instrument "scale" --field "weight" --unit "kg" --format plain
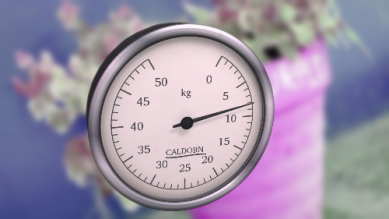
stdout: 8 kg
